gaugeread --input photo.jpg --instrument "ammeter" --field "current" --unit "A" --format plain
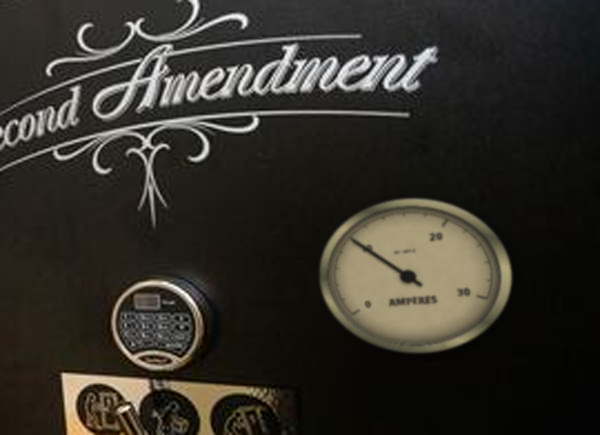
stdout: 10 A
